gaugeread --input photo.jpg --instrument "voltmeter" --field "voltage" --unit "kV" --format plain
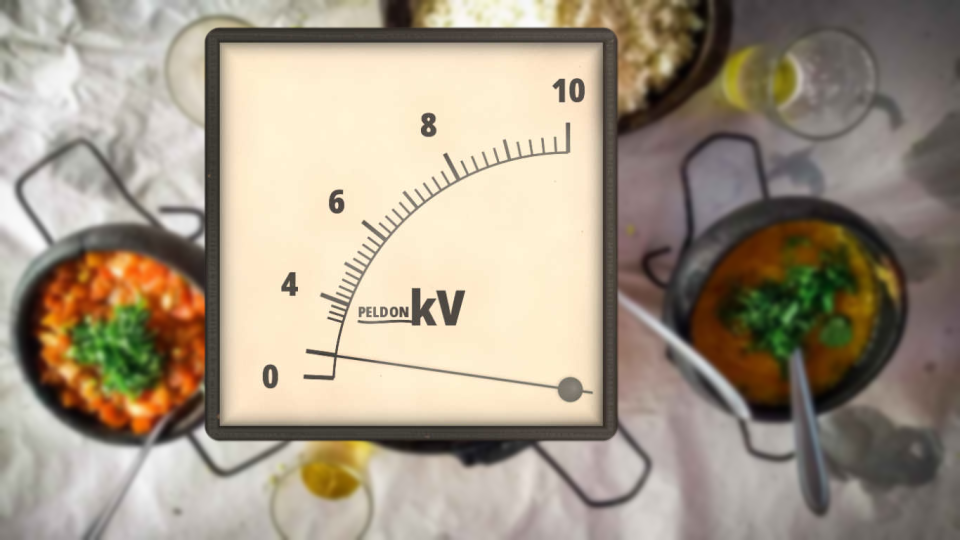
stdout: 2 kV
